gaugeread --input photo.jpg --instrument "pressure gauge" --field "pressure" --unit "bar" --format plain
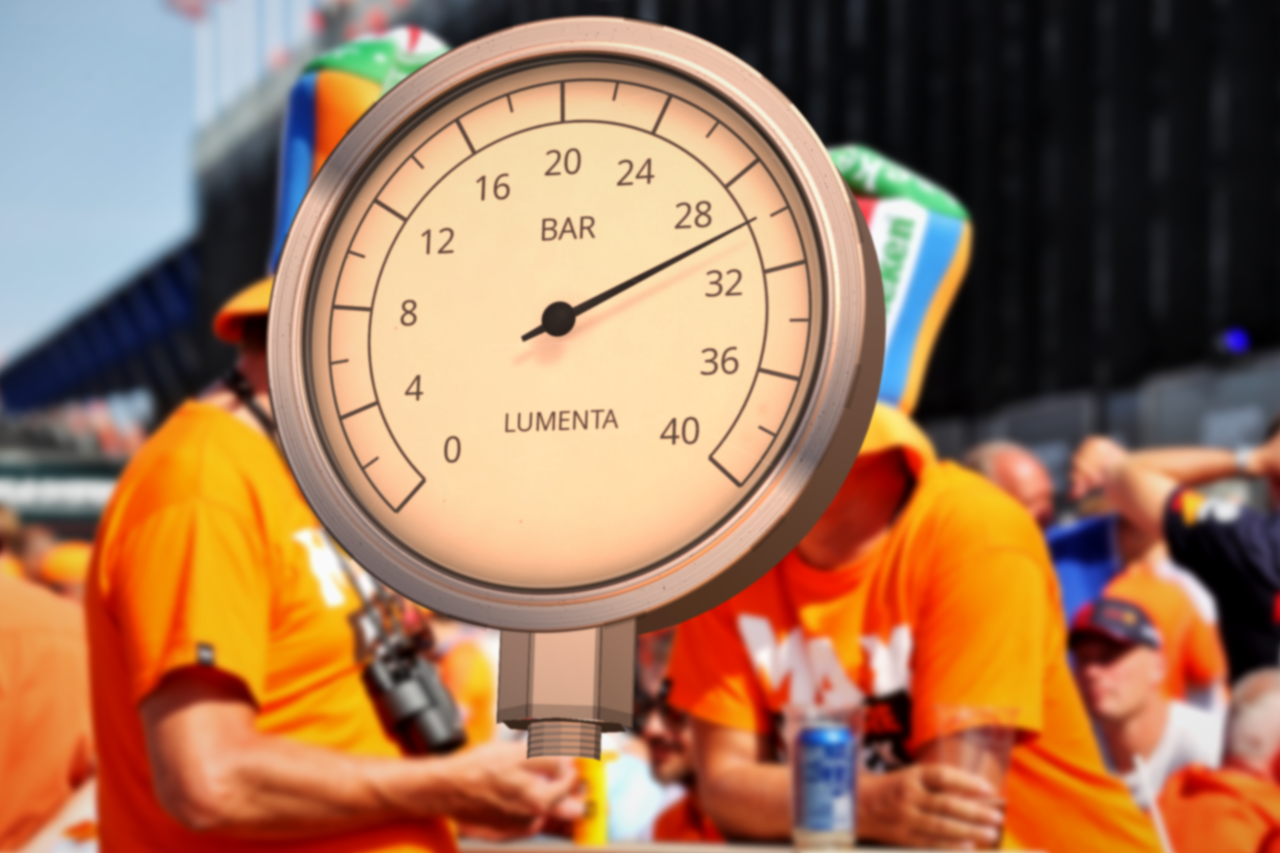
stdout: 30 bar
